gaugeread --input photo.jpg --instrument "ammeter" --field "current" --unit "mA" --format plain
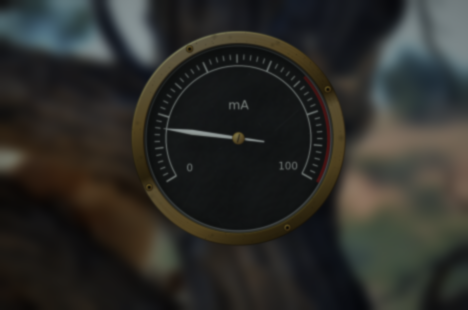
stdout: 16 mA
